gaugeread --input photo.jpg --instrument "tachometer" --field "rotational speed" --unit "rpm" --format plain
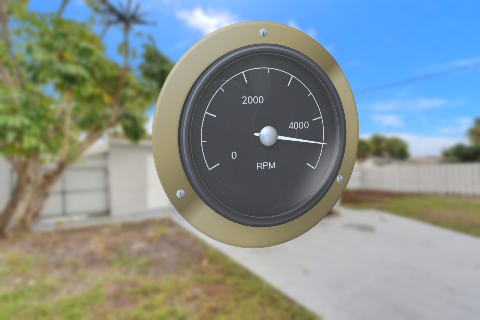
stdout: 4500 rpm
